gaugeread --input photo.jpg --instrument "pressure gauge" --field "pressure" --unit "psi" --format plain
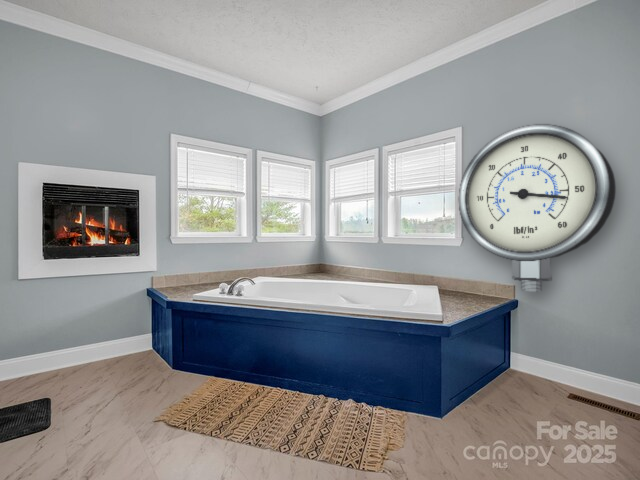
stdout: 52.5 psi
